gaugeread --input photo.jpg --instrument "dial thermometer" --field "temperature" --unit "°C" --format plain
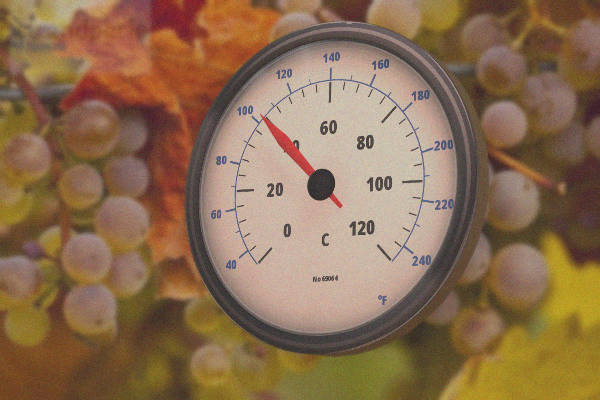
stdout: 40 °C
